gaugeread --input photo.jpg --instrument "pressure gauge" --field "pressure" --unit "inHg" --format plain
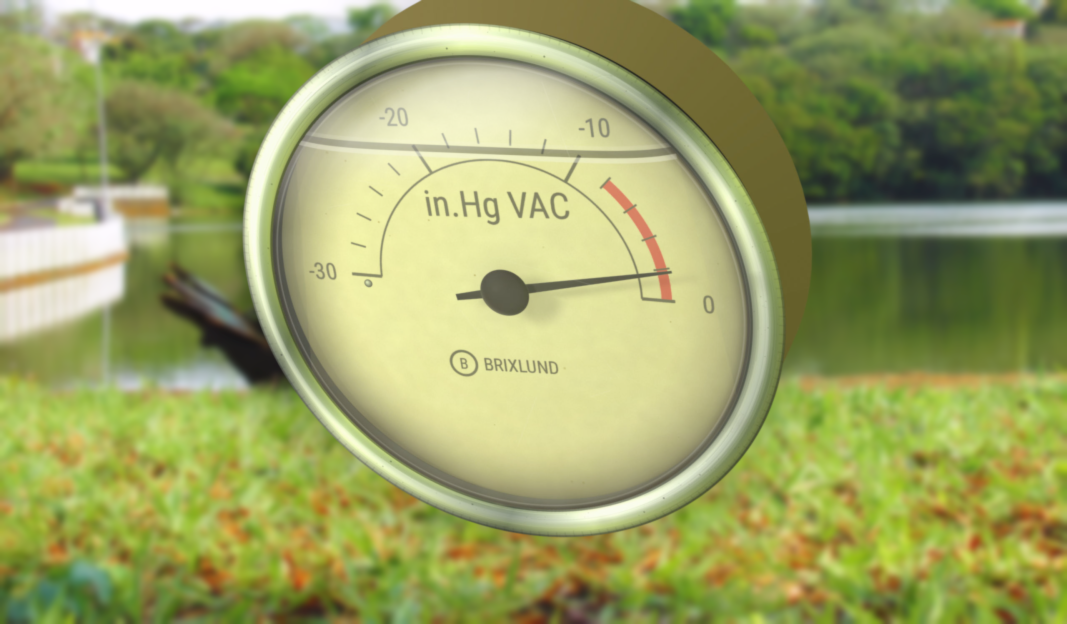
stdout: -2 inHg
